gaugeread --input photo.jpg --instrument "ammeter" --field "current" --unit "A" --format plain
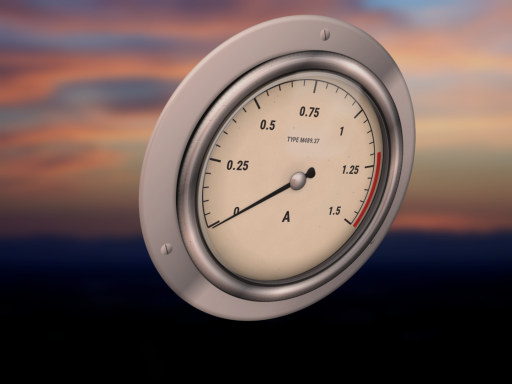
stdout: 0 A
